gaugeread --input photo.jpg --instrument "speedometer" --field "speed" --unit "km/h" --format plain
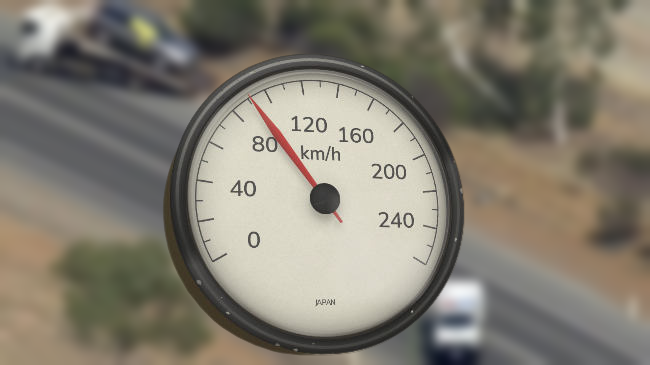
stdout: 90 km/h
